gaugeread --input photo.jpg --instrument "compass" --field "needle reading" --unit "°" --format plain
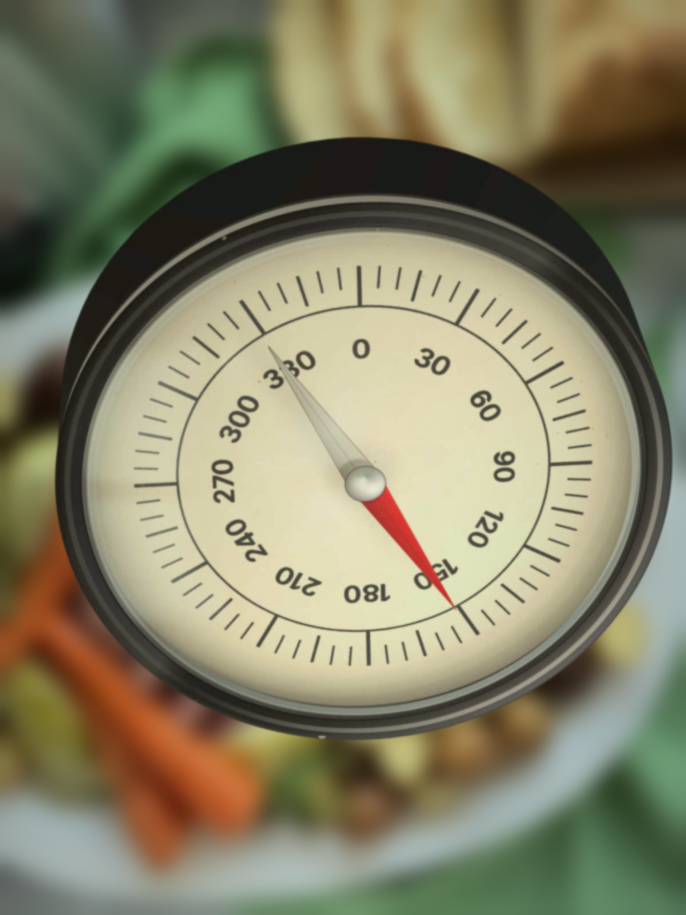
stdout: 150 °
